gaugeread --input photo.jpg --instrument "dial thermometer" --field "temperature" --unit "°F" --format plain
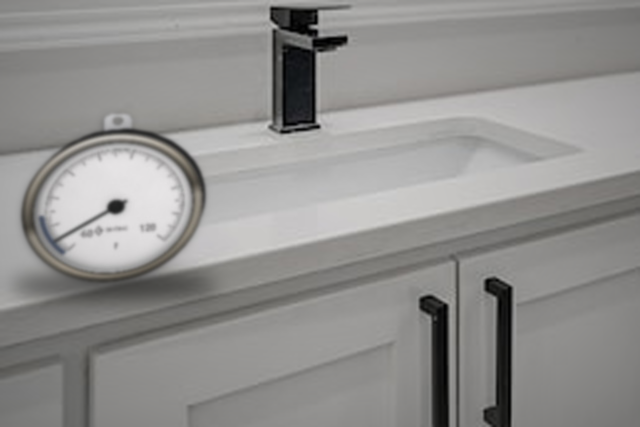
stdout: -50 °F
